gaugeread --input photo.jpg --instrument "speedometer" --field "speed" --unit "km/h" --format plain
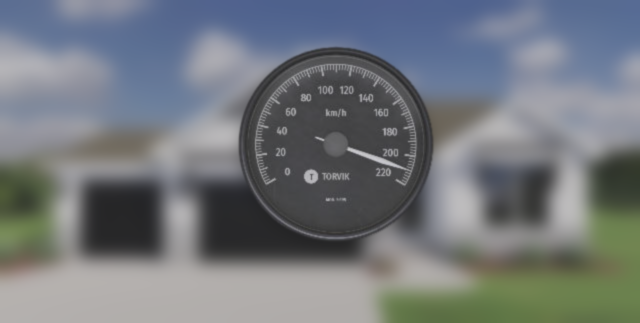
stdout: 210 km/h
